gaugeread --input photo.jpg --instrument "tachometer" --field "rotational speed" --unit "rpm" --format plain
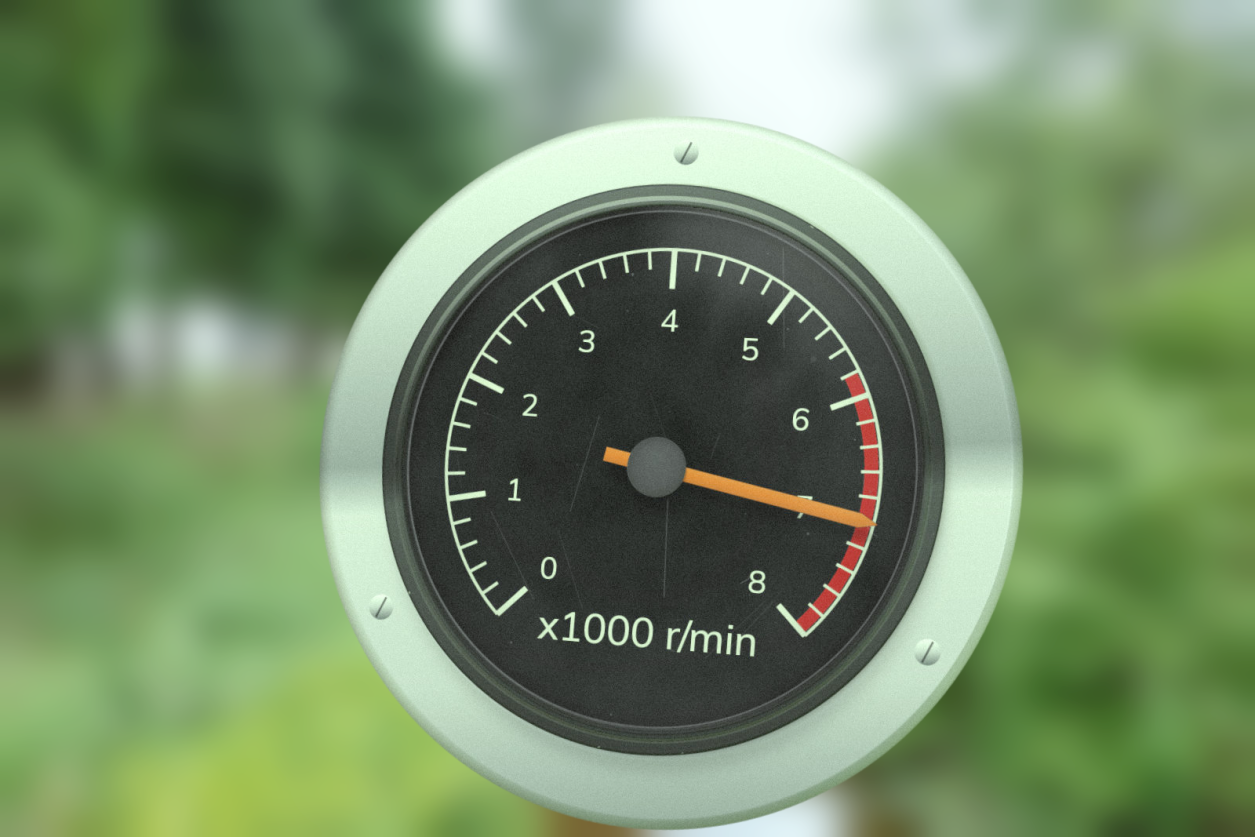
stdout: 7000 rpm
